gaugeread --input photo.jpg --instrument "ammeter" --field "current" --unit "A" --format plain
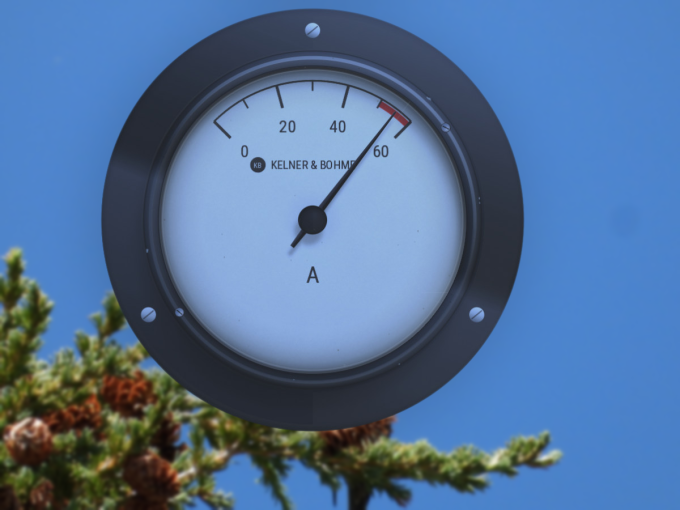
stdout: 55 A
